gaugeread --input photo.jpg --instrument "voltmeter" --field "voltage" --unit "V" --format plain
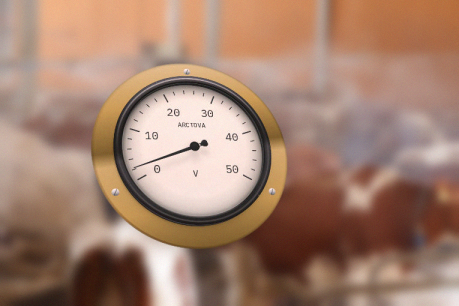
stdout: 2 V
